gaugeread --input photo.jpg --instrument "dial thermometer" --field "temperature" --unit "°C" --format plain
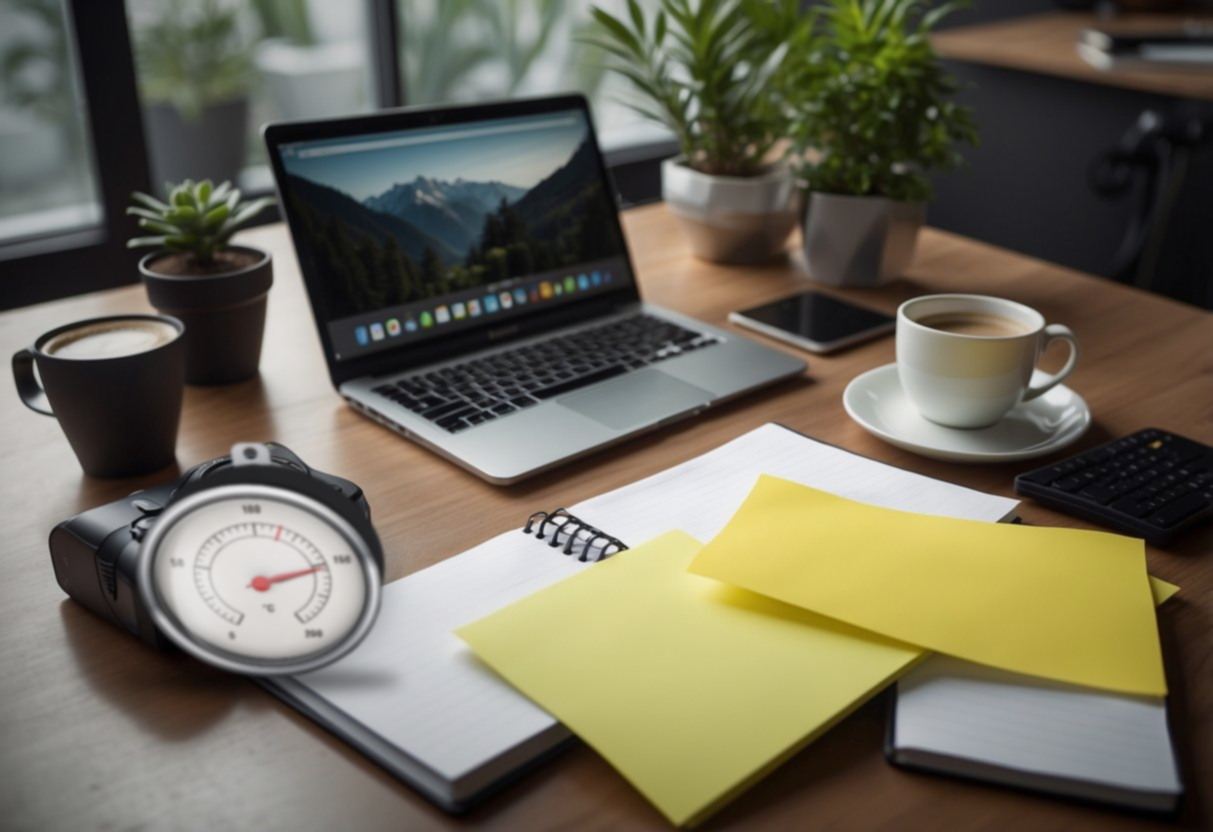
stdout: 150 °C
